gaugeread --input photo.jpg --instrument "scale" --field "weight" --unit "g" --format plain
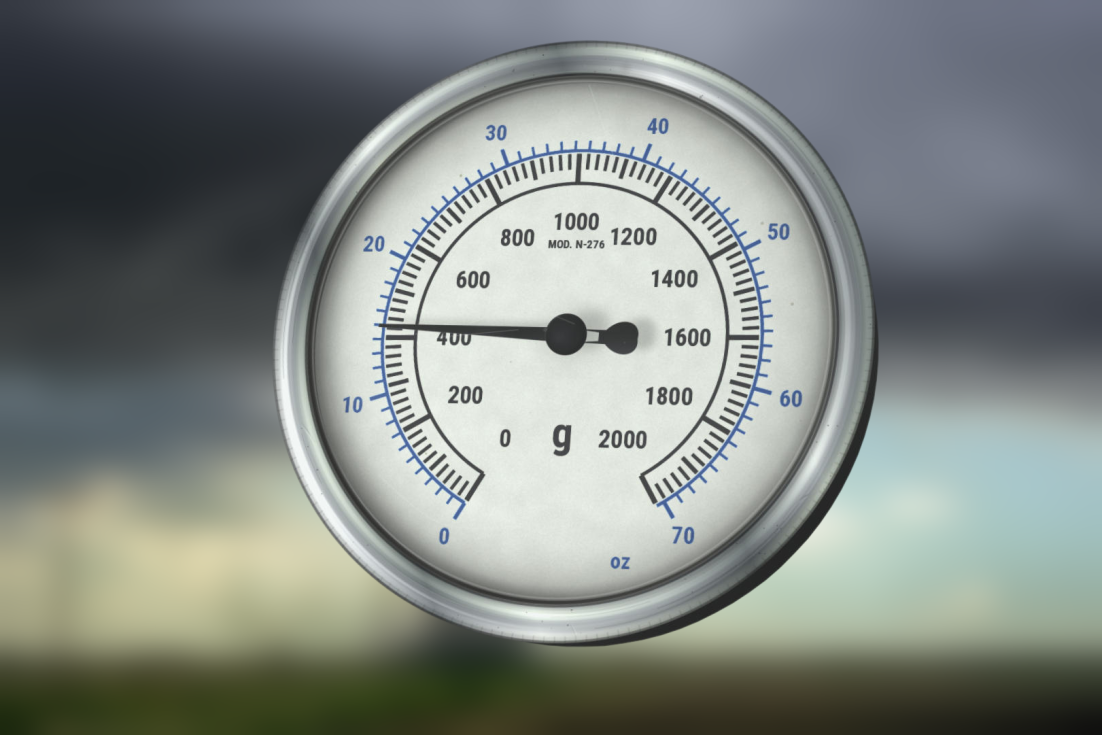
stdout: 420 g
